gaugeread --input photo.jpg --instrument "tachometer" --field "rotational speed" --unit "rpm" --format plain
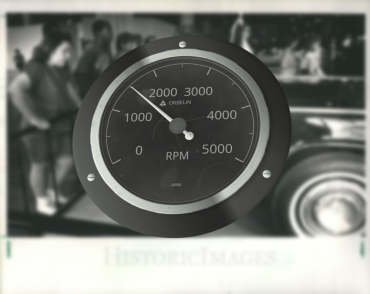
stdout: 1500 rpm
